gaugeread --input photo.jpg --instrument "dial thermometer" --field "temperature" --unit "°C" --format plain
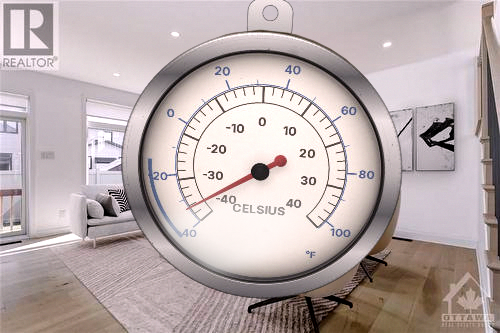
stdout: -36 °C
